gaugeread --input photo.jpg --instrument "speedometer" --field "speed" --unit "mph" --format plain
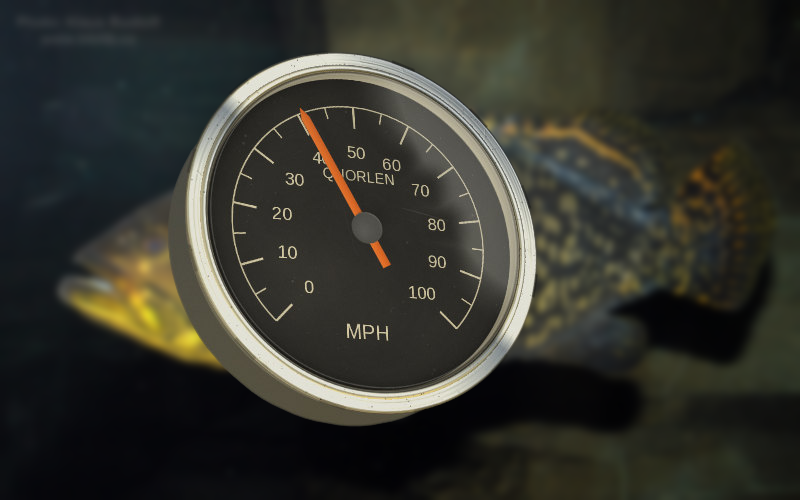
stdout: 40 mph
